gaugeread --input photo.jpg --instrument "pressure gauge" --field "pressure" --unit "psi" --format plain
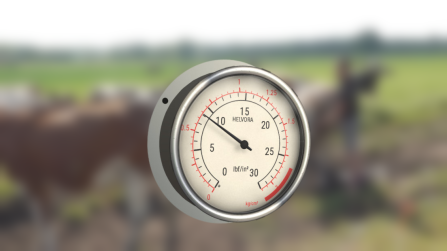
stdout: 9 psi
